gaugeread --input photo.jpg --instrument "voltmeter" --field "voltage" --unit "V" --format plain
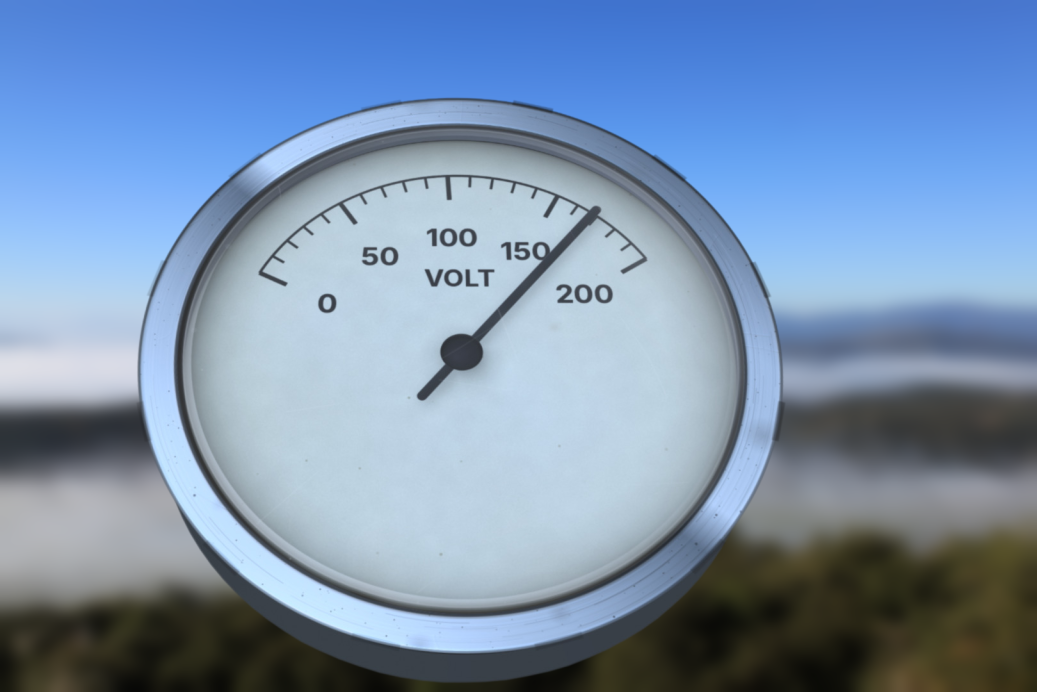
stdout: 170 V
